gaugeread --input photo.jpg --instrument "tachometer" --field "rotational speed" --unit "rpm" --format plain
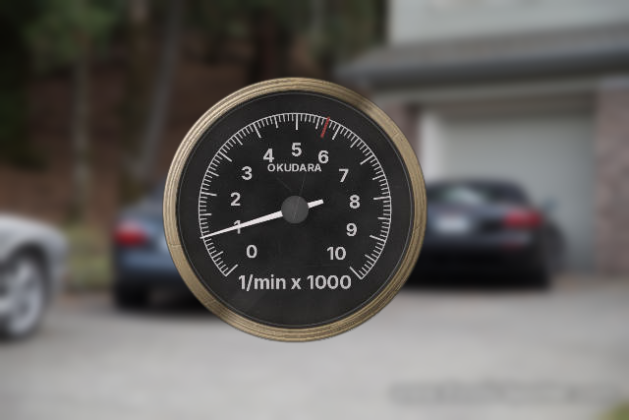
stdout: 1000 rpm
